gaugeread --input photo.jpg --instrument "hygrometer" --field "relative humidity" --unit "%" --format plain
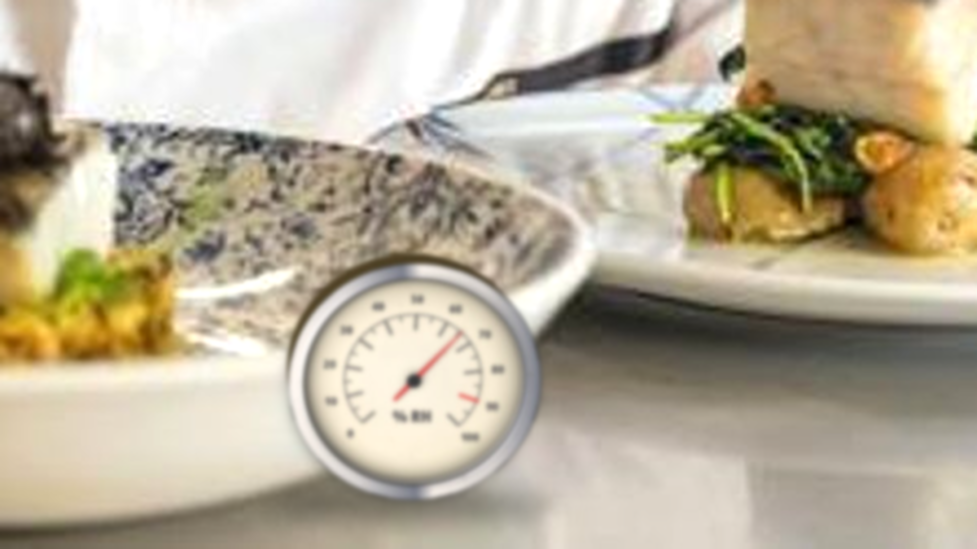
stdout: 65 %
